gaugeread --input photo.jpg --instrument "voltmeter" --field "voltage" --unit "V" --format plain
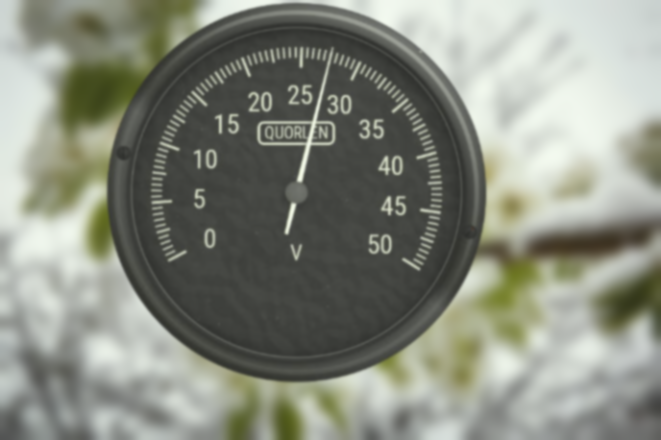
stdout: 27.5 V
